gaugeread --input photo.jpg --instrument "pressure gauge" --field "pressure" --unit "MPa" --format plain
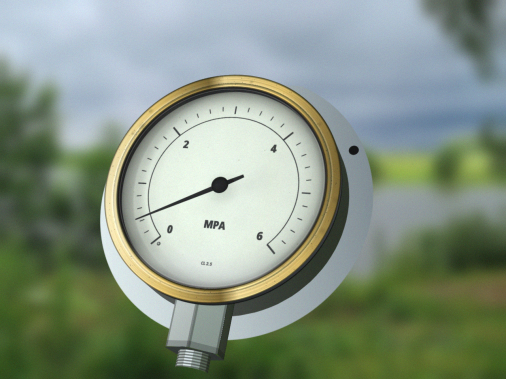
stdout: 0.4 MPa
